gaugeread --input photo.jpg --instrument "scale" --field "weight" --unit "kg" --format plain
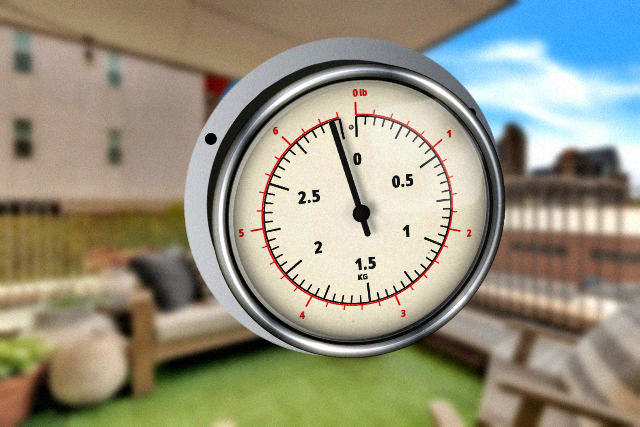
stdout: 2.95 kg
